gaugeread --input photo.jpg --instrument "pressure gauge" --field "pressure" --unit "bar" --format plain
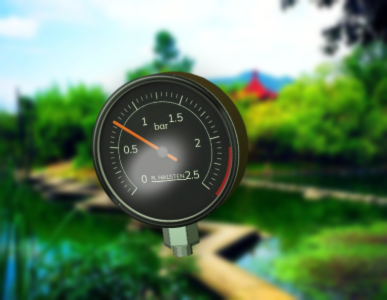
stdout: 0.75 bar
